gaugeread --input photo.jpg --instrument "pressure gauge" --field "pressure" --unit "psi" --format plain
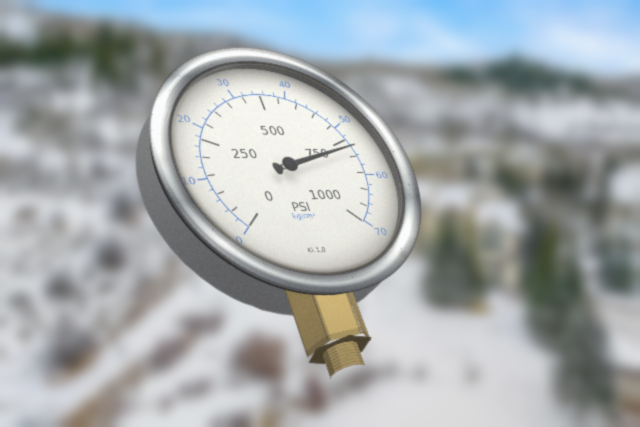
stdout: 775 psi
